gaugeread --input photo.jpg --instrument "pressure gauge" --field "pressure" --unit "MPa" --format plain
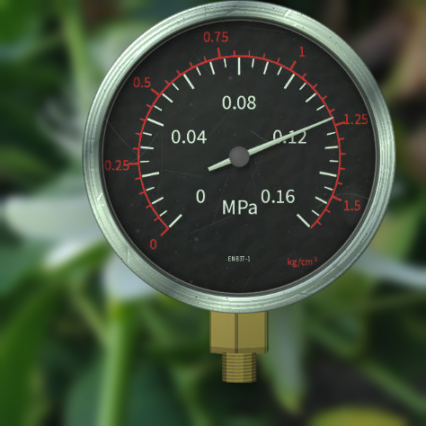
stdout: 0.12 MPa
